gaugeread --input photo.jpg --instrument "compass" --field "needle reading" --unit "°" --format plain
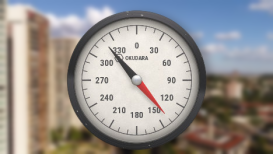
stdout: 140 °
